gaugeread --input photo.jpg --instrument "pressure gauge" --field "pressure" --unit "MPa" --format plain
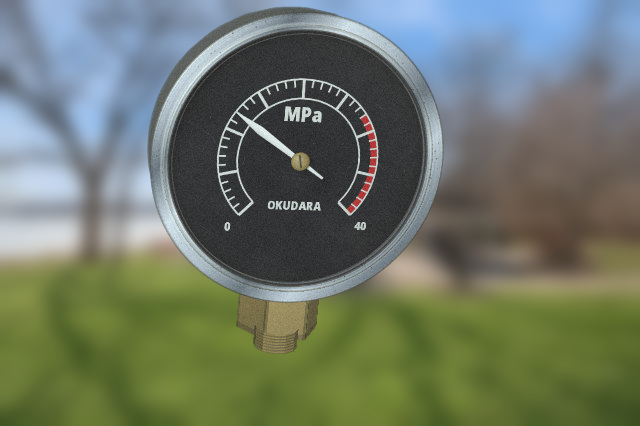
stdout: 12 MPa
